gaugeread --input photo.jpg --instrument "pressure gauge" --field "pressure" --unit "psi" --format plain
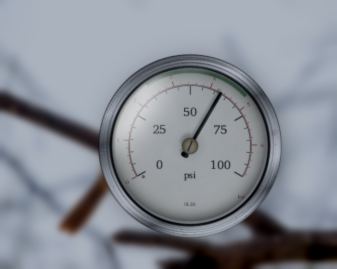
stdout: 62.5 psi
